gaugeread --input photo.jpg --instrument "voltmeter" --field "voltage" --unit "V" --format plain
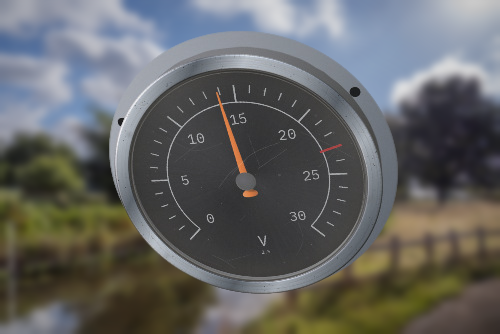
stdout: 14 V
